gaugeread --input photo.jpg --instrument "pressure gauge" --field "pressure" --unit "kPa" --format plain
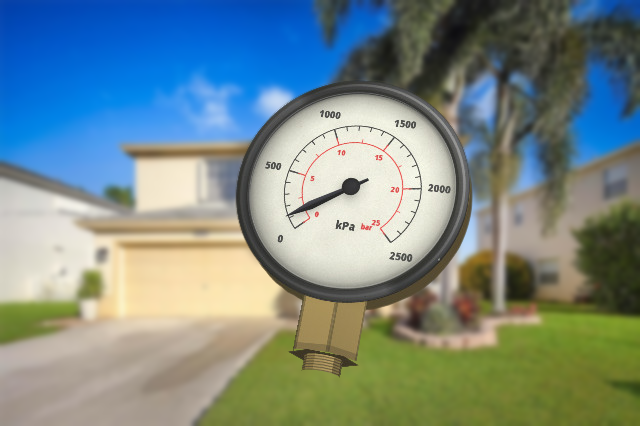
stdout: 100 kPa
